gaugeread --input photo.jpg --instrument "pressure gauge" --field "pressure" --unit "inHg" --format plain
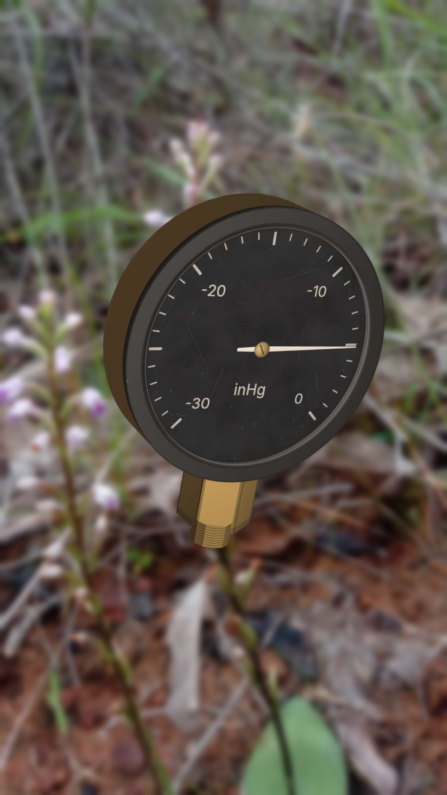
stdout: -5 inHg
